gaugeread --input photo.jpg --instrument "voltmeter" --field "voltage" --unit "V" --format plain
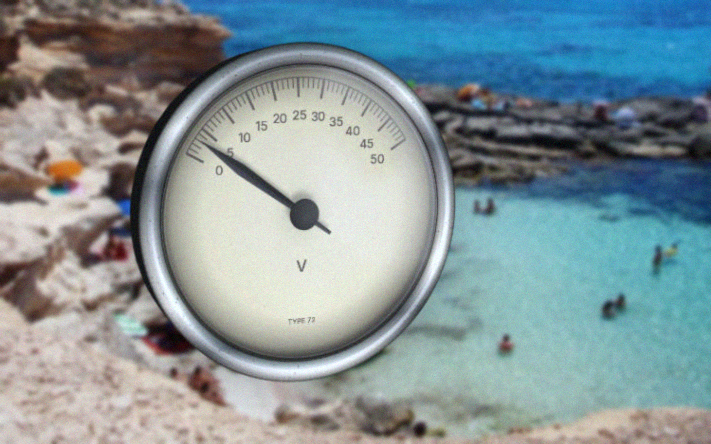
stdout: 3 V
